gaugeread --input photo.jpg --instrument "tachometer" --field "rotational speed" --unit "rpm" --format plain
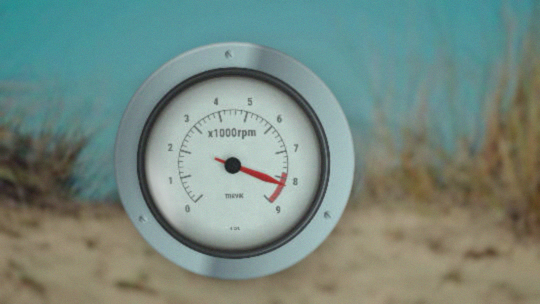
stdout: 8200 rpm
